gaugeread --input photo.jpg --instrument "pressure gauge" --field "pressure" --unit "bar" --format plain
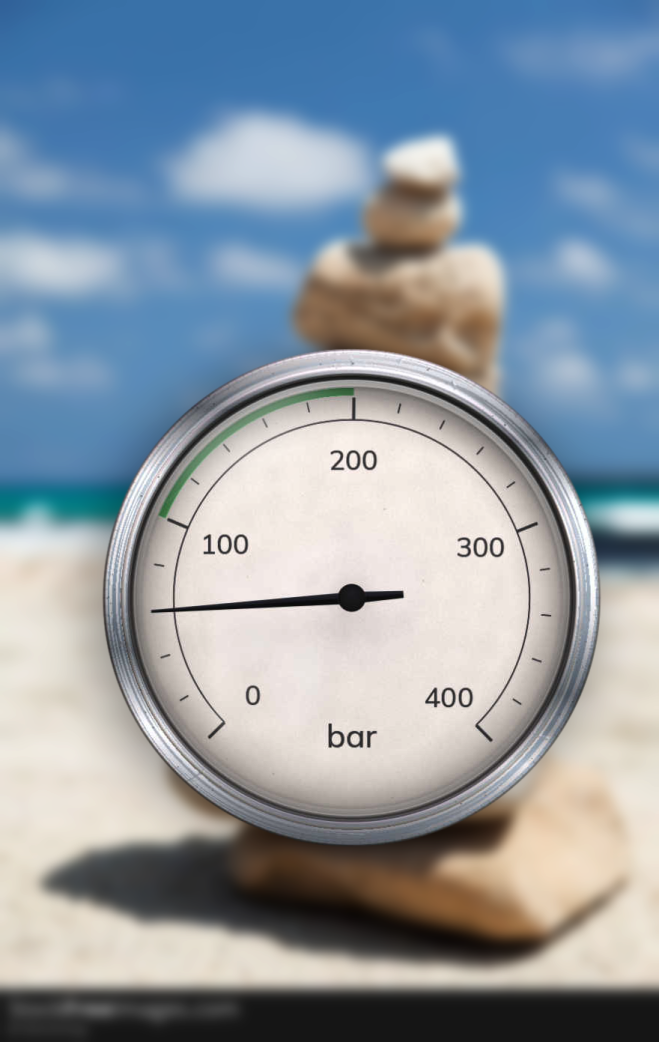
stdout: 60 bar
